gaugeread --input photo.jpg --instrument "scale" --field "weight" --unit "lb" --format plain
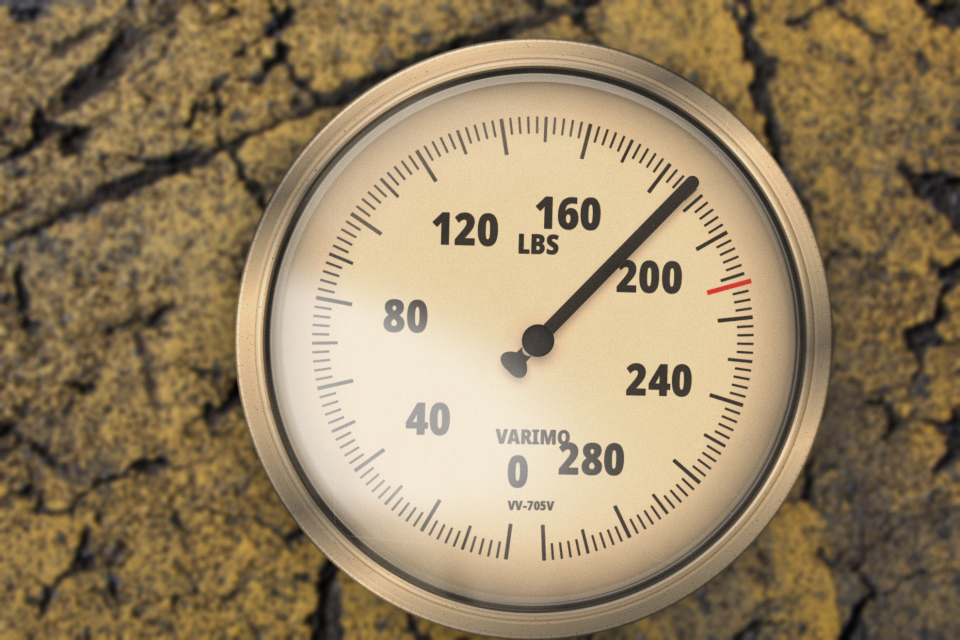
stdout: 186 lb
